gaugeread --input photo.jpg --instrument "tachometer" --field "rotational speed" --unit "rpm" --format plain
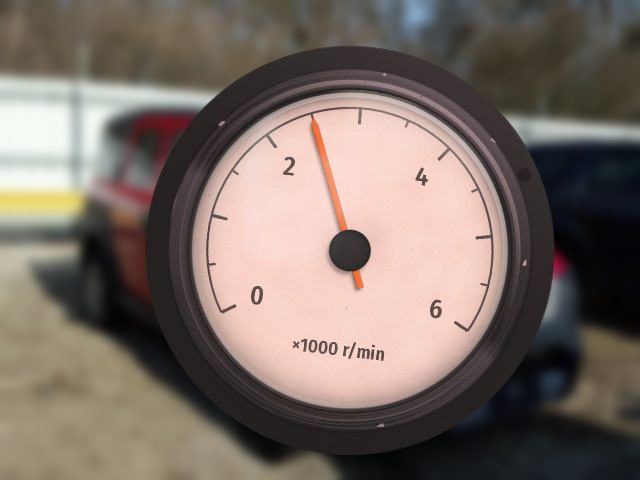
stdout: 2500 rpm
